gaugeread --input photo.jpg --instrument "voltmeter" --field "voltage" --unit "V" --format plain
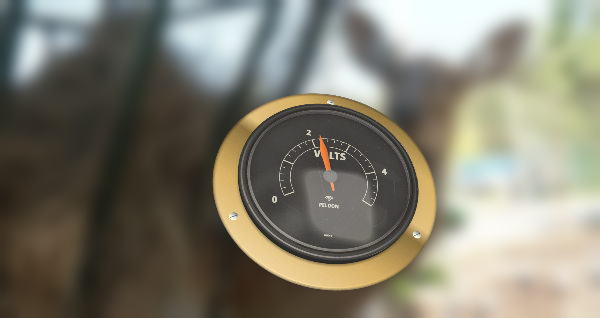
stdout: 2.2 V
